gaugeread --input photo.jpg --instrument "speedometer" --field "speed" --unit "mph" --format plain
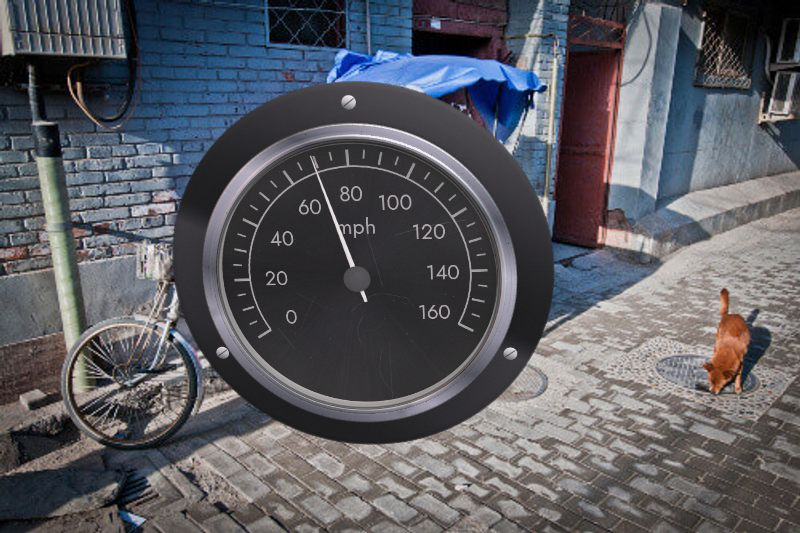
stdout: 70 mph
